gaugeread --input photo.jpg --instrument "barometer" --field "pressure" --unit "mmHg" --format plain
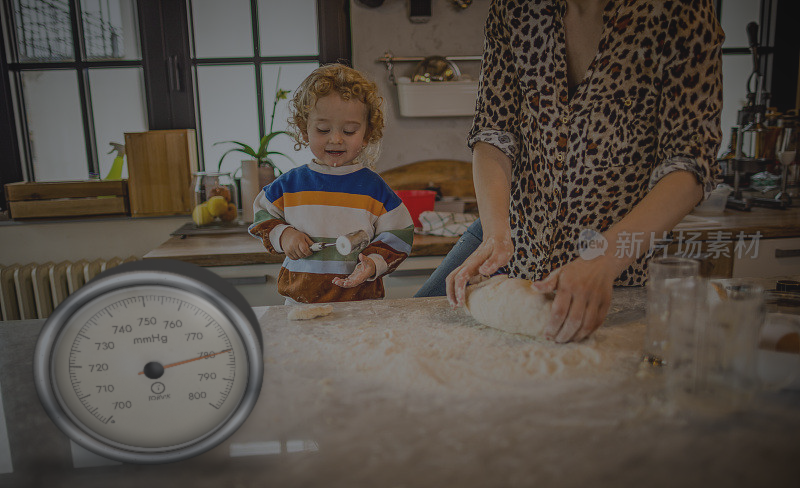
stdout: 780 mmHg
